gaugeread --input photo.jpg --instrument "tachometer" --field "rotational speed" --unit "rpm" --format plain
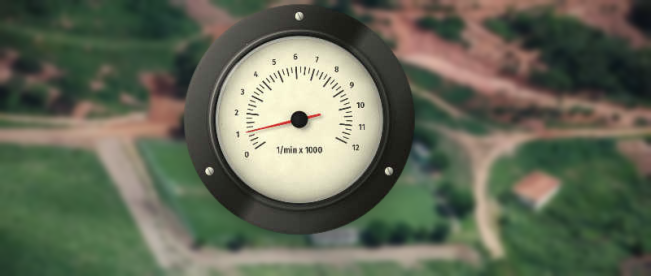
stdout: 1000 rpm
